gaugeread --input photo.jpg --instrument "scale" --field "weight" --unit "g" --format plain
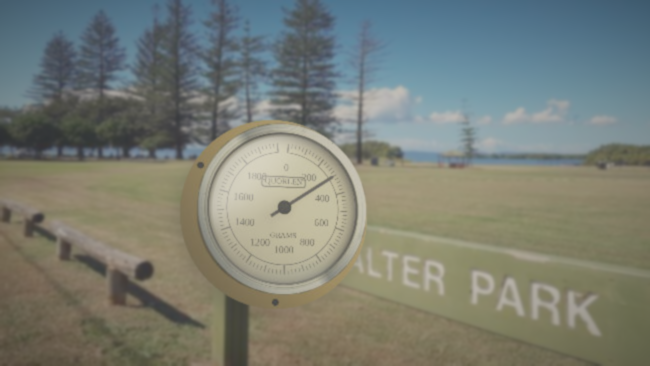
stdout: 300 g
